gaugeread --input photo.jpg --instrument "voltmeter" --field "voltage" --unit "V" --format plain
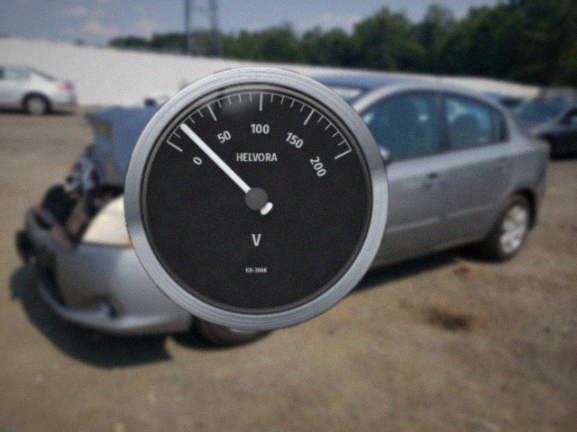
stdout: 20 V
